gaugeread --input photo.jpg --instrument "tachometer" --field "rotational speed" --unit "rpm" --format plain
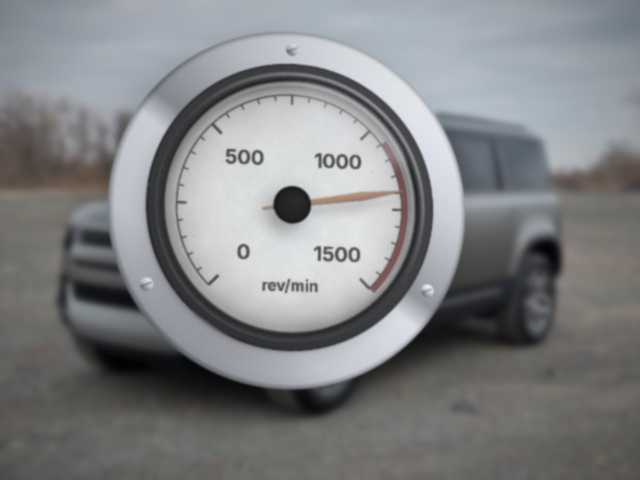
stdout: 1200 rpm
